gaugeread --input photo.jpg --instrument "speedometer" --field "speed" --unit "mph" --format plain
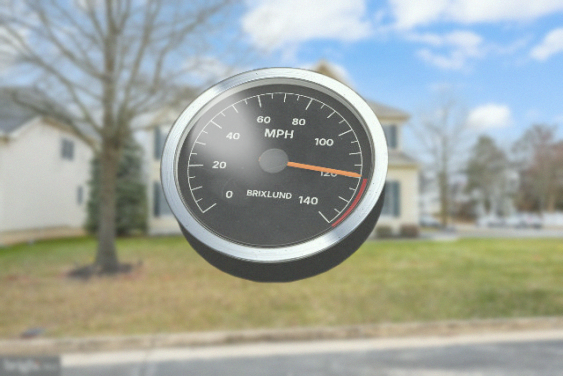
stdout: 120 mph
